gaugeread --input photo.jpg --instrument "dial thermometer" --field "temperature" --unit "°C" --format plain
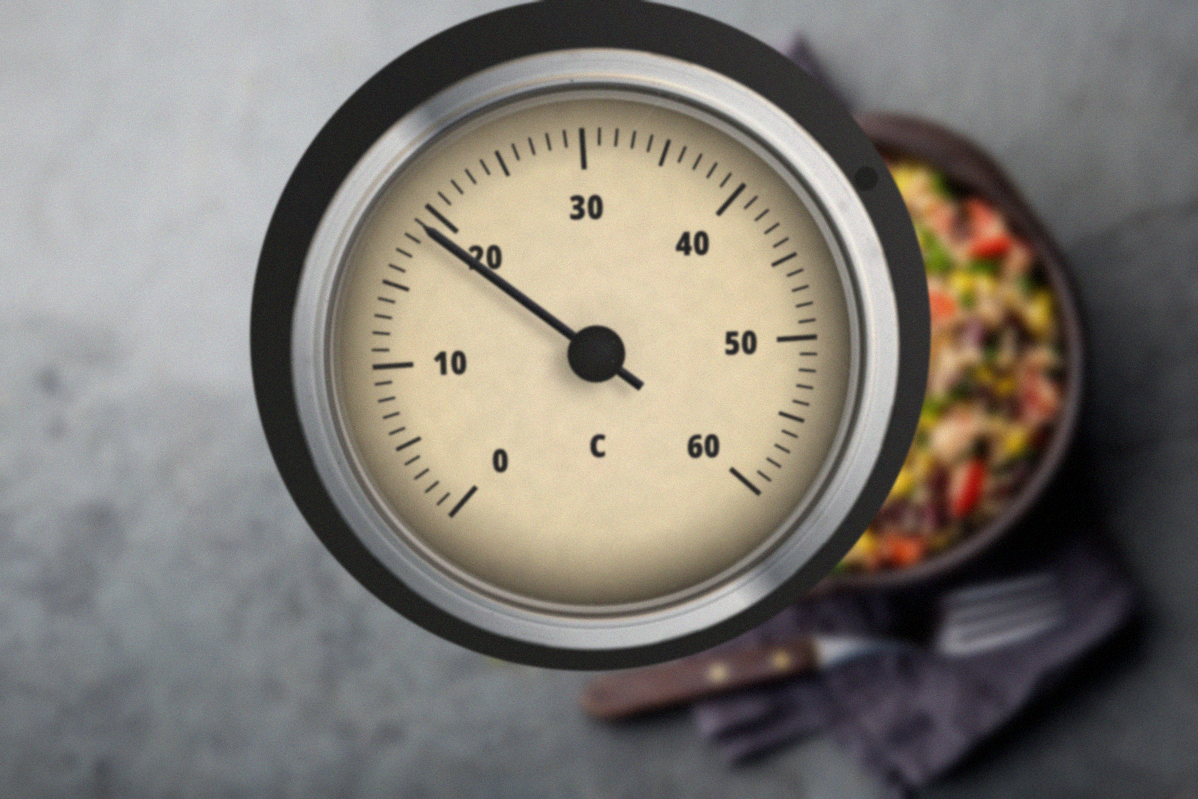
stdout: 19 °C
